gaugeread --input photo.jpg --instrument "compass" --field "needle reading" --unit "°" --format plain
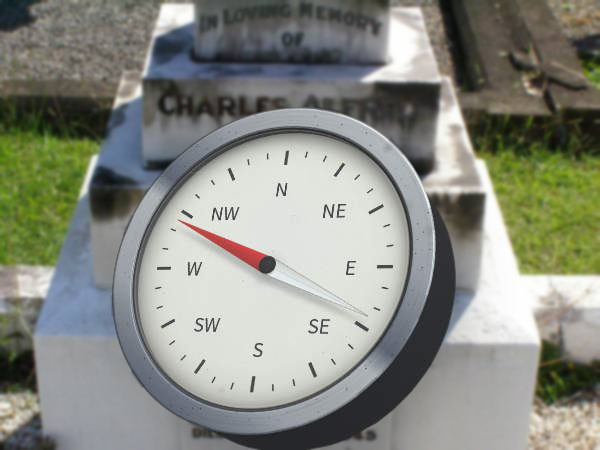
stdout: 295 °
